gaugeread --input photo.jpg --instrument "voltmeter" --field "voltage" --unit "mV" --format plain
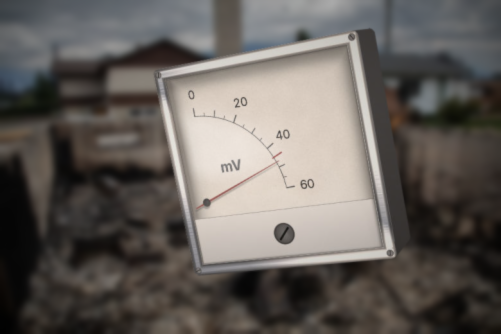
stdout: 47.5 mV
